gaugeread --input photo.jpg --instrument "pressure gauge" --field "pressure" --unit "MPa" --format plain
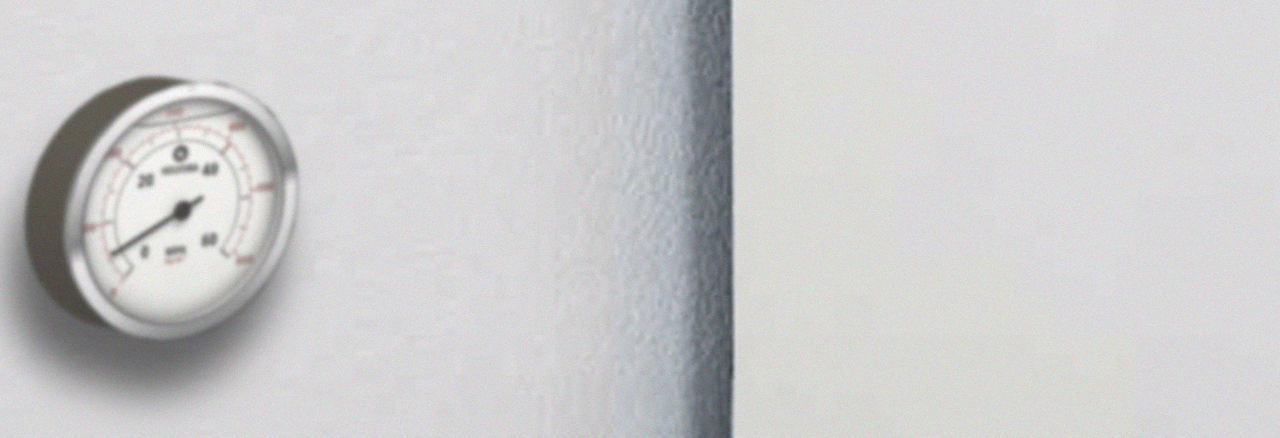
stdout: 5 MPa
